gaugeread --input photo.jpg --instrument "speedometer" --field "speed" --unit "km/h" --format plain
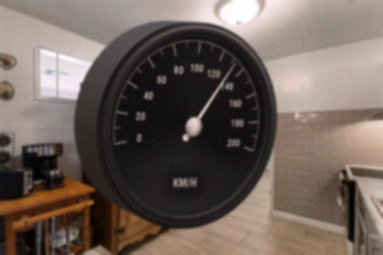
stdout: 130 km/h
